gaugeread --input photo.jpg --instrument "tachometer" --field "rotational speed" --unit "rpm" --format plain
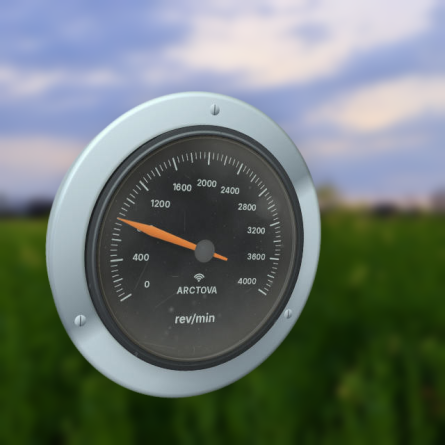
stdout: 800 rpm
